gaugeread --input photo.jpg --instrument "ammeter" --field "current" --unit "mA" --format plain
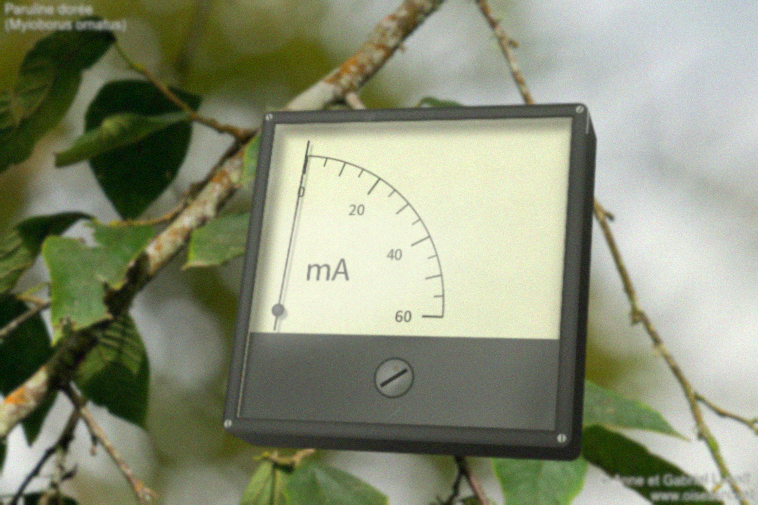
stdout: 0 mA
